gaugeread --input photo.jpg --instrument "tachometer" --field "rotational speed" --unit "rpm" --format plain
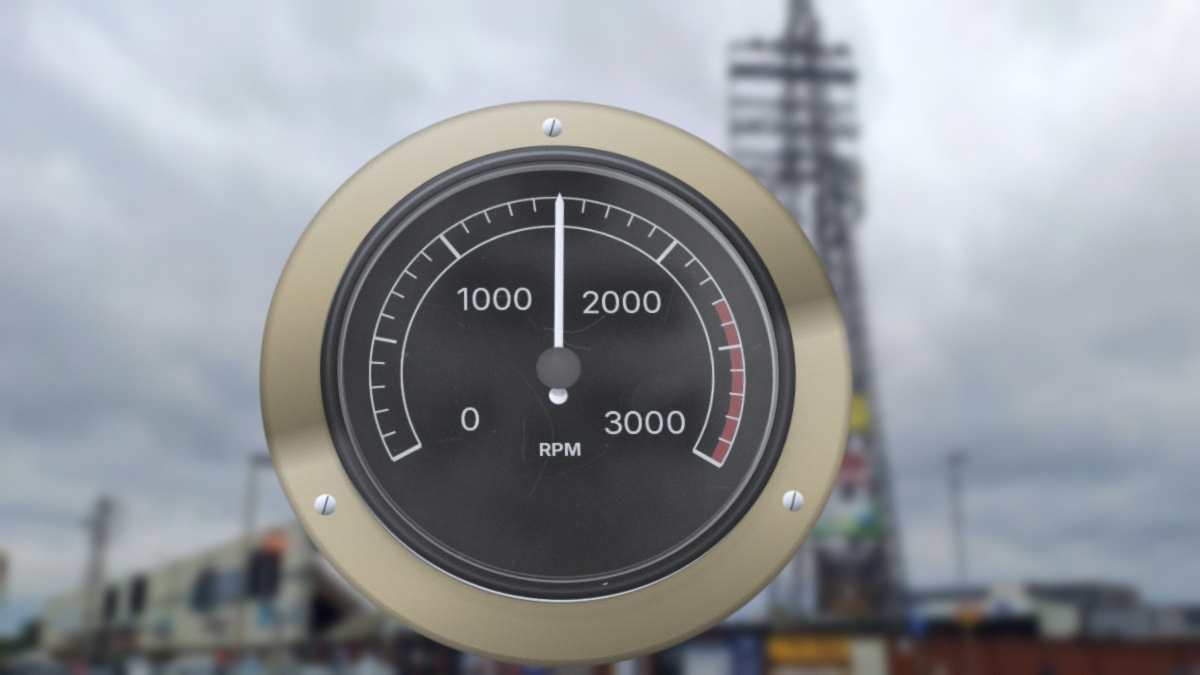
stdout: 1500 rpm
